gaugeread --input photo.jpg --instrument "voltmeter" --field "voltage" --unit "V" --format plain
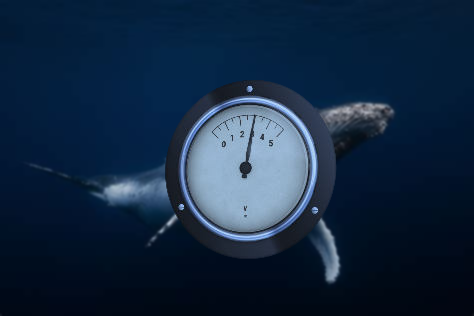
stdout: 3 V
